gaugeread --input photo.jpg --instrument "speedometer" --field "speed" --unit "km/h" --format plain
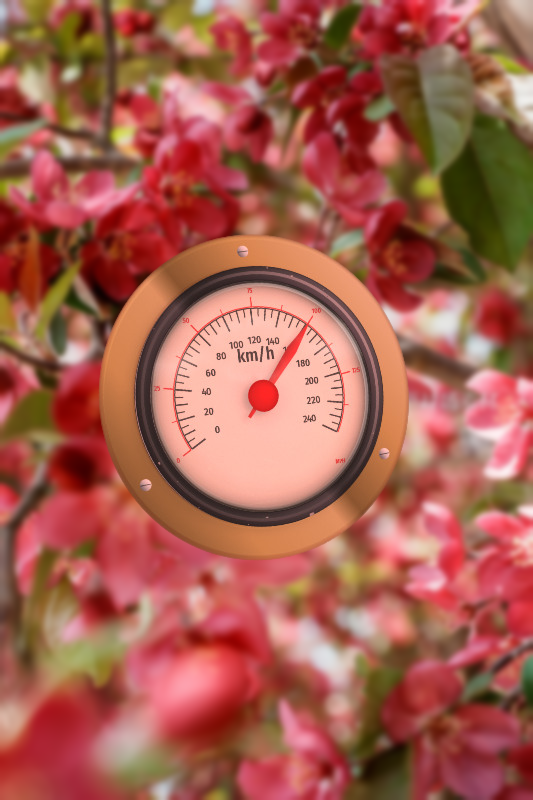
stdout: 160 km/h
